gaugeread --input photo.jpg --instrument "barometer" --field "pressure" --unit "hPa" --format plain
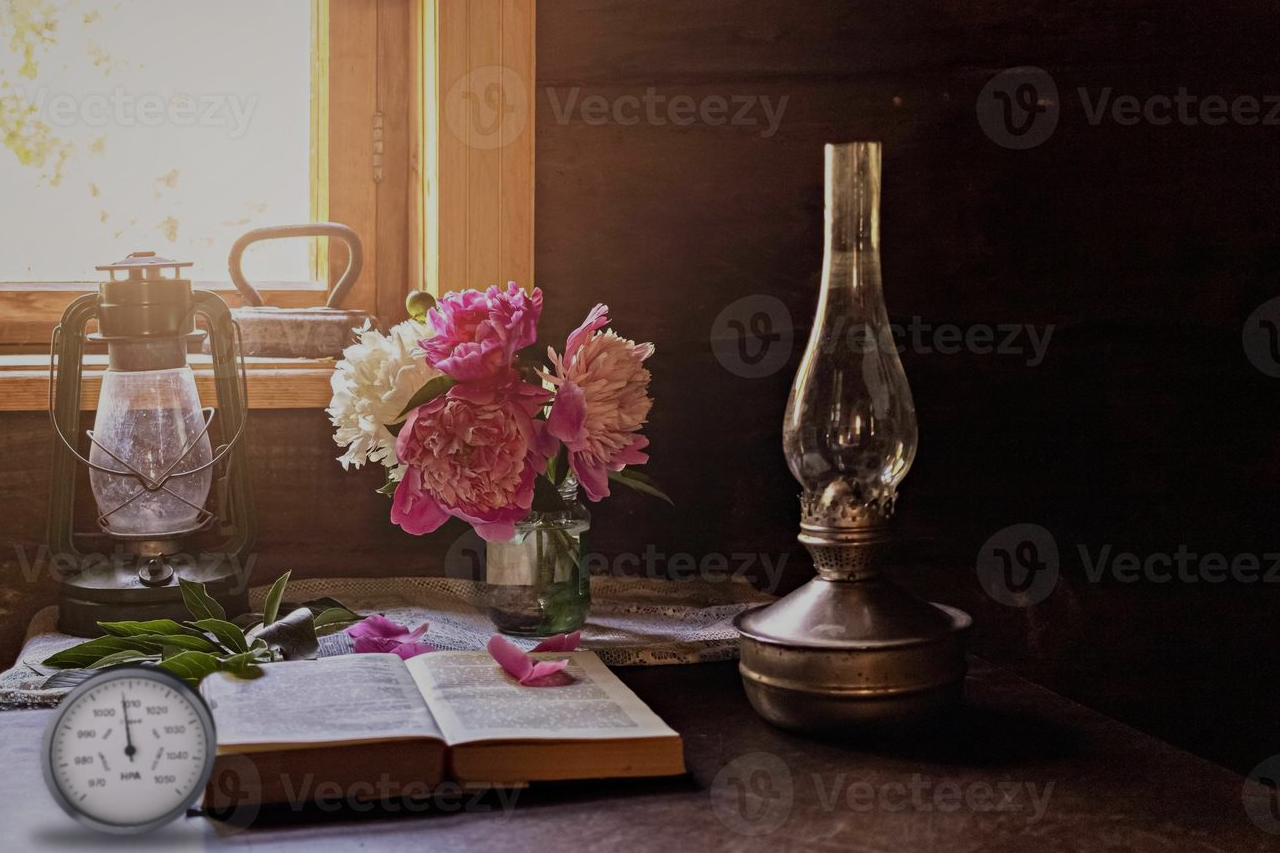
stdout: 1008 hPa
